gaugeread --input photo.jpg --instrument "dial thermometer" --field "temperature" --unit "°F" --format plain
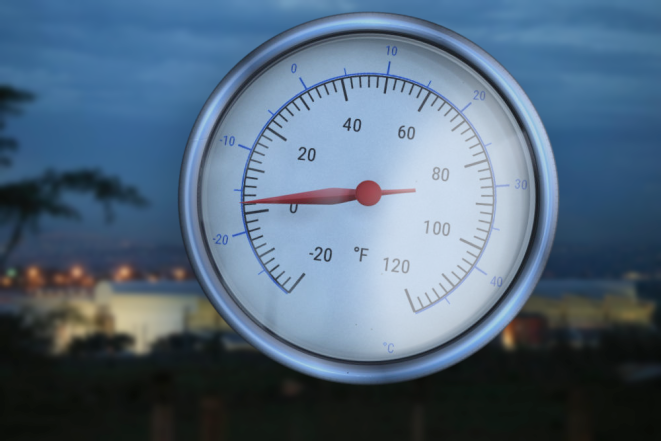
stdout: 2 °F
